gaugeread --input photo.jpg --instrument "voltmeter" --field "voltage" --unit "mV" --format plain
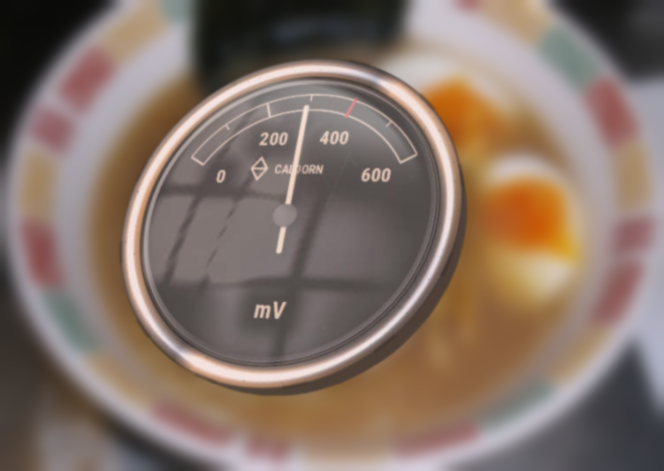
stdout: 300 mV
